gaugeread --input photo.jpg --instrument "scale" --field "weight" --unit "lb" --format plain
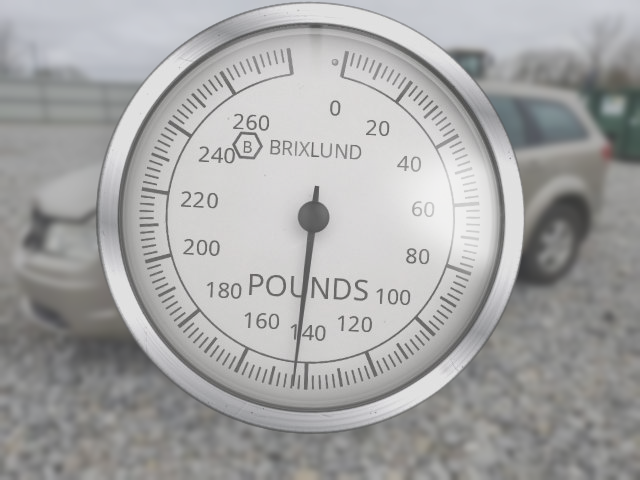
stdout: 144 lb
